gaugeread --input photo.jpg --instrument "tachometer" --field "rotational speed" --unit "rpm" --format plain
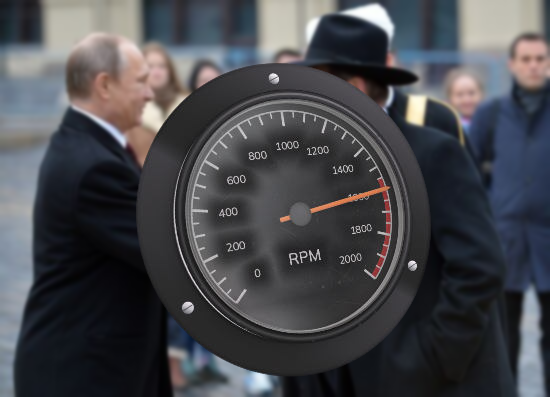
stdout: 1600 rpm
